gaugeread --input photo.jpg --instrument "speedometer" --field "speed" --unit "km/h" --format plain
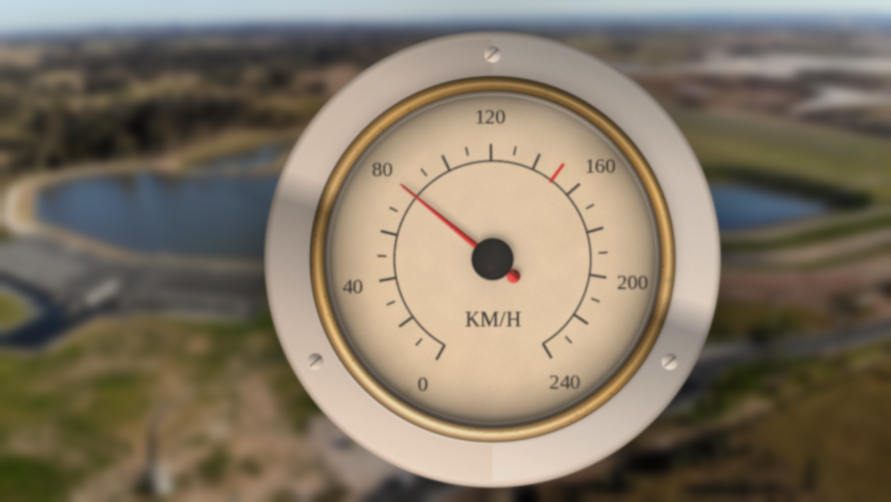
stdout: 80 km/h
